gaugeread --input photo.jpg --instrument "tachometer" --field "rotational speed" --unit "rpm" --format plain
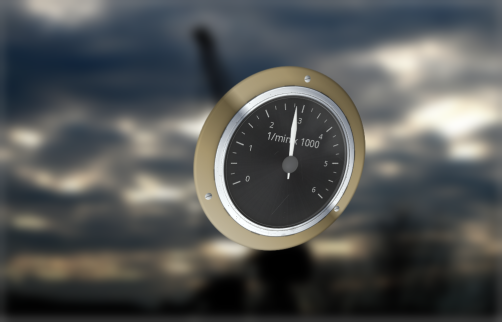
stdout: 2750 rpm
